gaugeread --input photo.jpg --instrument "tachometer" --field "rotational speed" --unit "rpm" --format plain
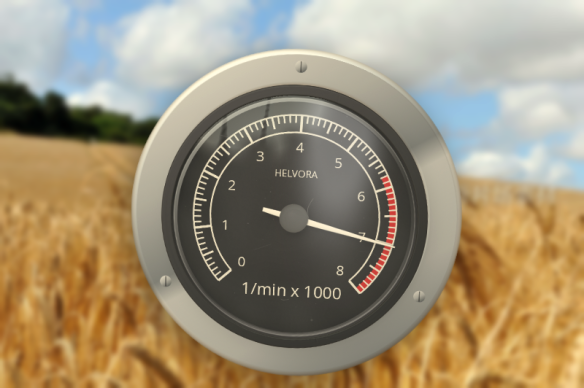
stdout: 7000 rpm
